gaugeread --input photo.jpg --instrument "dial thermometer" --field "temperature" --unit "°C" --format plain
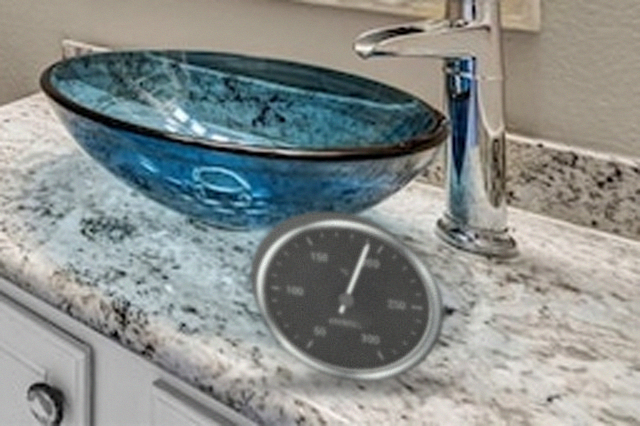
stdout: 190 °C
